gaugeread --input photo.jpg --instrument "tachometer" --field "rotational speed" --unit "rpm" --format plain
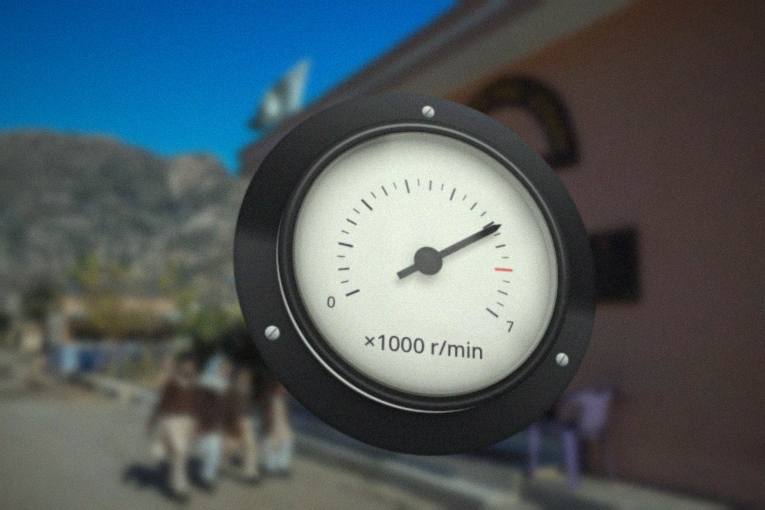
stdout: 5125 rpm
